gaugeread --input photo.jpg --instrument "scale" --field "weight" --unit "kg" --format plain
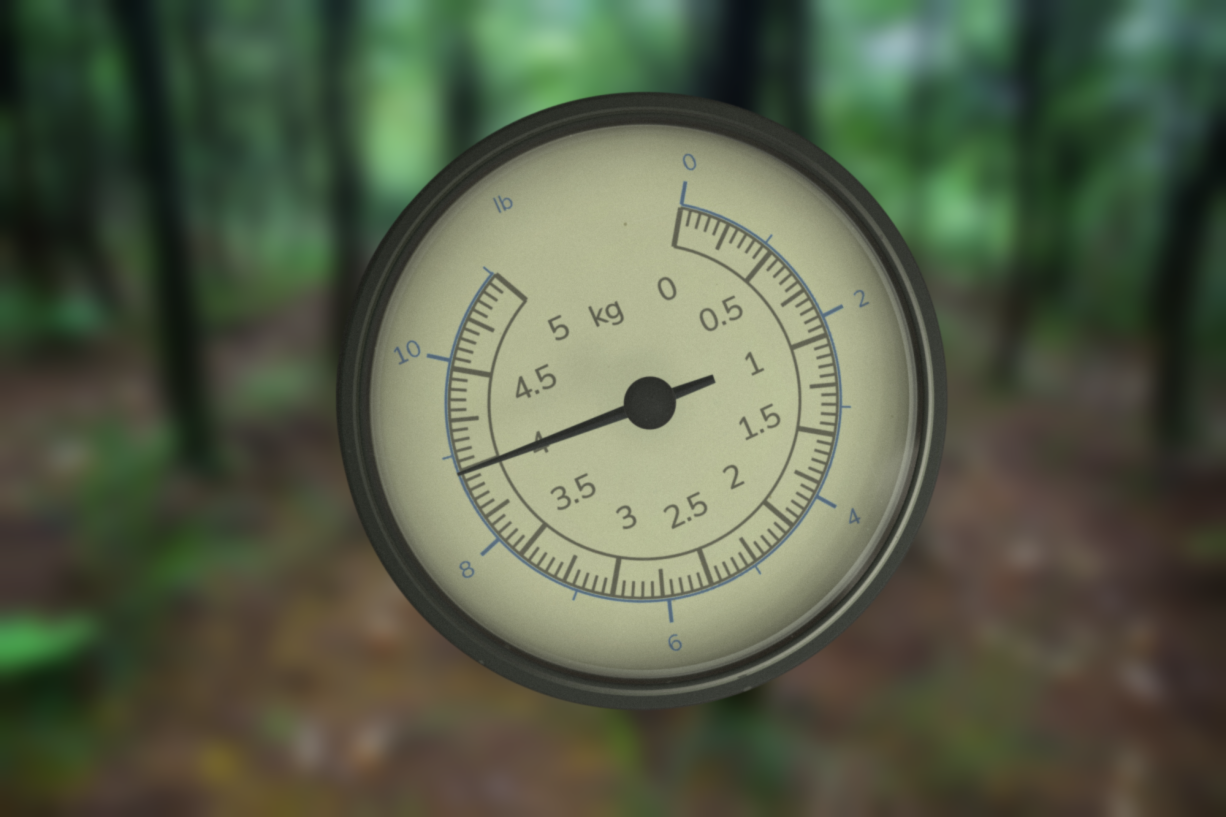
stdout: 4 kg
